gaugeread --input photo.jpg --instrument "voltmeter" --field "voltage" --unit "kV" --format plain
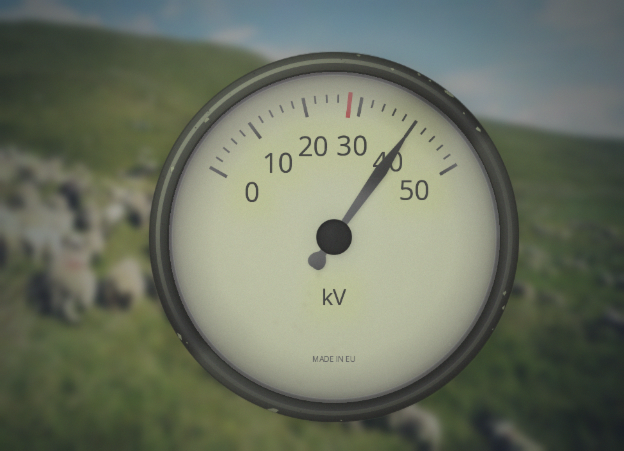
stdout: 40 kV
